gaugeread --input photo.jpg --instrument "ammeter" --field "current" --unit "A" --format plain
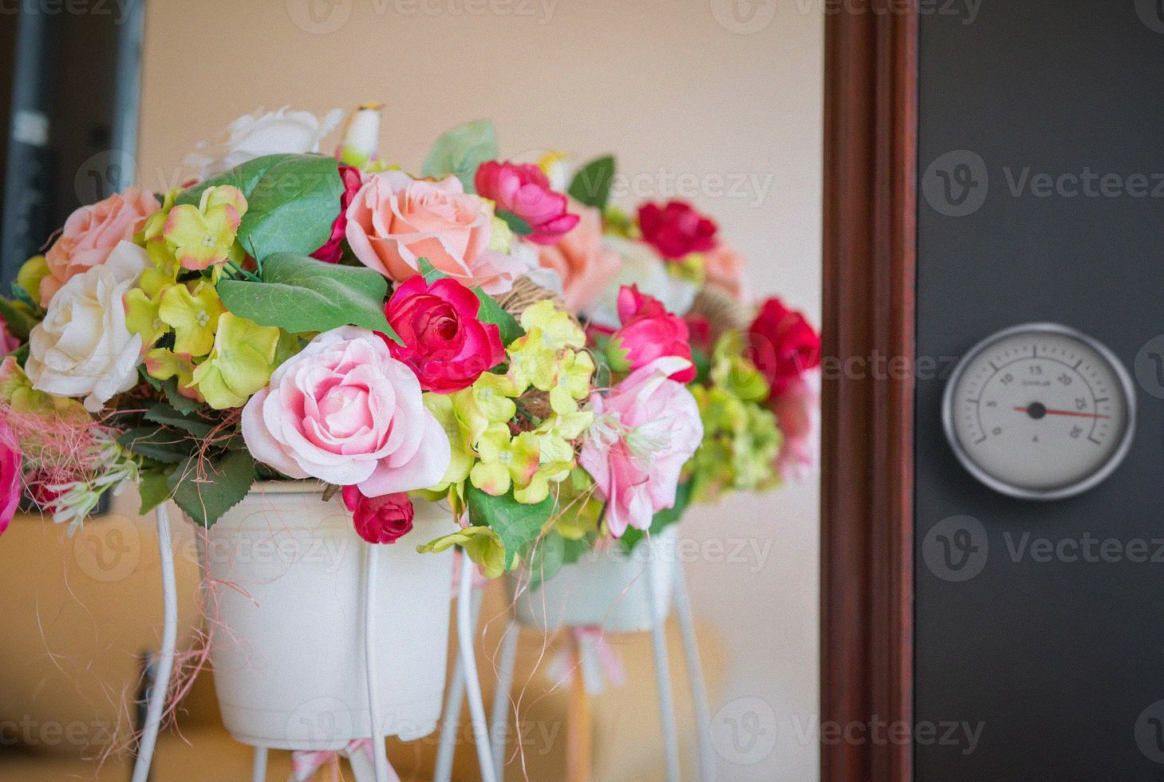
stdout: 27 A
